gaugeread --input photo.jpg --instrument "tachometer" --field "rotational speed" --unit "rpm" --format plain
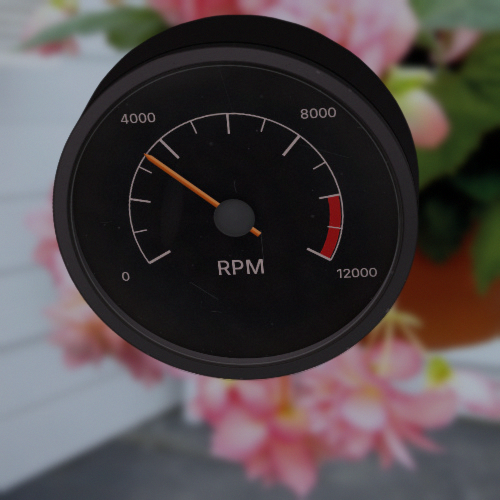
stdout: 3500 rpm
